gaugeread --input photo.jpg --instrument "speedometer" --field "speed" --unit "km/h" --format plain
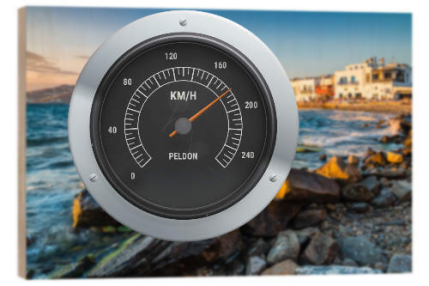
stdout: 180 km/h
